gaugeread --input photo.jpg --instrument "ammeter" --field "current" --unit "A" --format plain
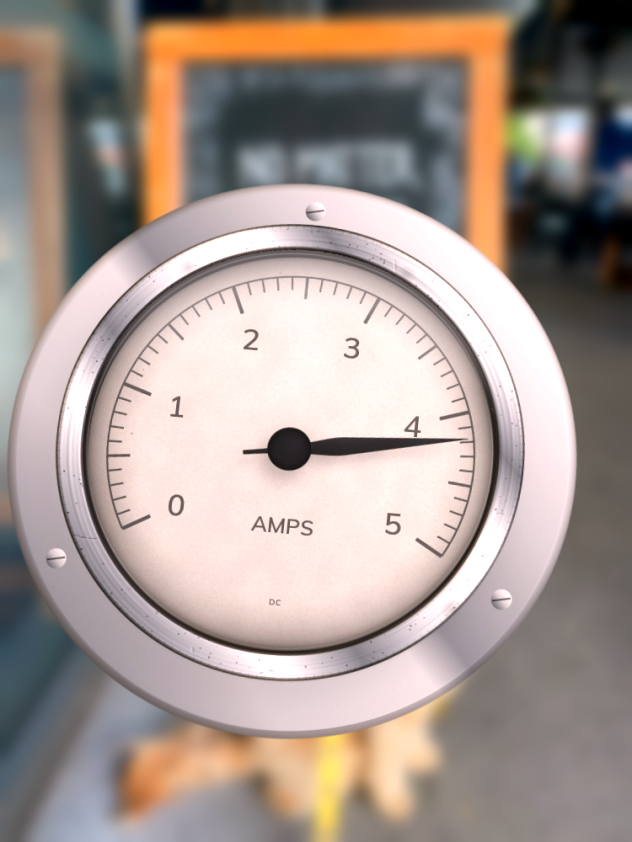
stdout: 4.2 A
